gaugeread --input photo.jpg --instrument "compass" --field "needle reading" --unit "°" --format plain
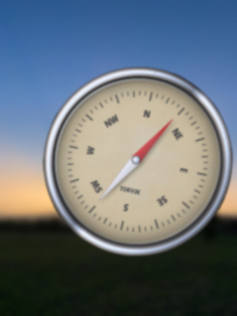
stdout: 30 °
